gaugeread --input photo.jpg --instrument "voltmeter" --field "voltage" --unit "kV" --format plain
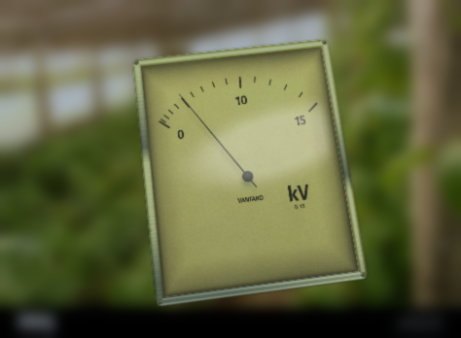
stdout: 5 kV
